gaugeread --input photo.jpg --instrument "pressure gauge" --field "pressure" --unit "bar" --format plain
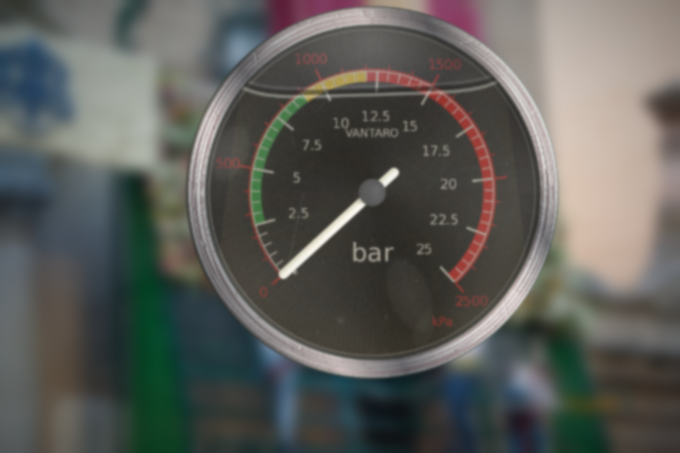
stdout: 0 bar
